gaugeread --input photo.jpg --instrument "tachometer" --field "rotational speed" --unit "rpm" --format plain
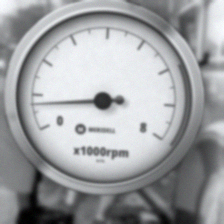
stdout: 750 rpm
